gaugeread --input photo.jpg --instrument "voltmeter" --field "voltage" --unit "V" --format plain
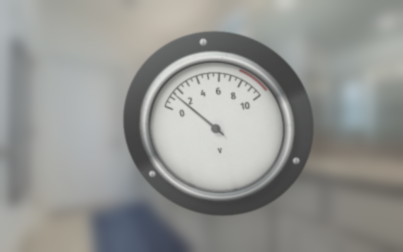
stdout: 1.5 V
